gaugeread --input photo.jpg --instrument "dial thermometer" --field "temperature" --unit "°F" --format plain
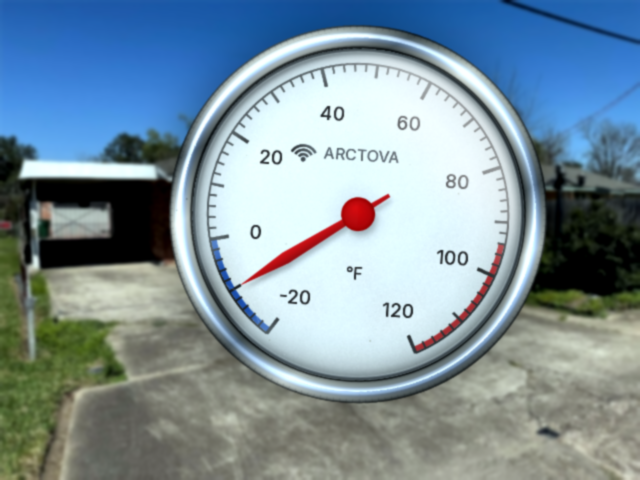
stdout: -10 °F
